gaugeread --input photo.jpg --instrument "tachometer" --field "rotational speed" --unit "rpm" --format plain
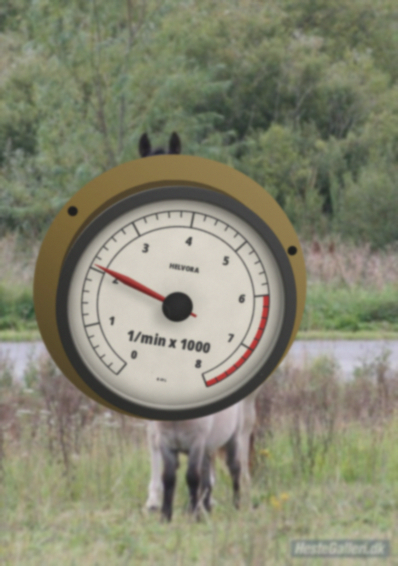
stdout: 2100 rpm
